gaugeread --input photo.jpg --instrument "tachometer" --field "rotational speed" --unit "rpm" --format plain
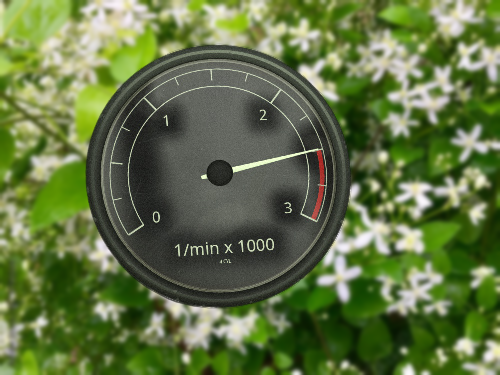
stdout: 2500 rpm
